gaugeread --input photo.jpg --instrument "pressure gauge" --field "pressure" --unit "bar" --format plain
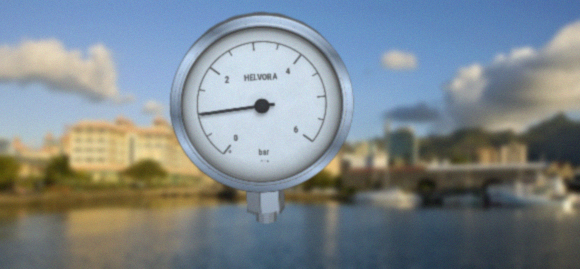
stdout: 1 bar
